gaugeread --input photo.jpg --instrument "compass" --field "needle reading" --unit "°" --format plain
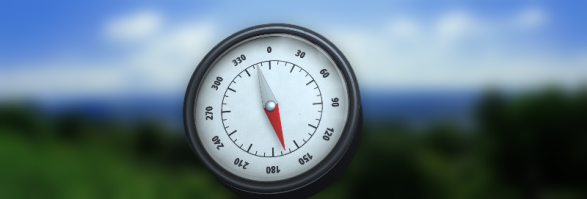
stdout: 165 °
